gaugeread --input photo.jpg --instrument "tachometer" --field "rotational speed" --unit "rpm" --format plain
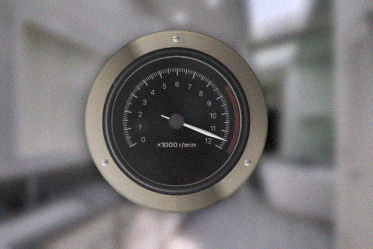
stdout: 11500 rpm
